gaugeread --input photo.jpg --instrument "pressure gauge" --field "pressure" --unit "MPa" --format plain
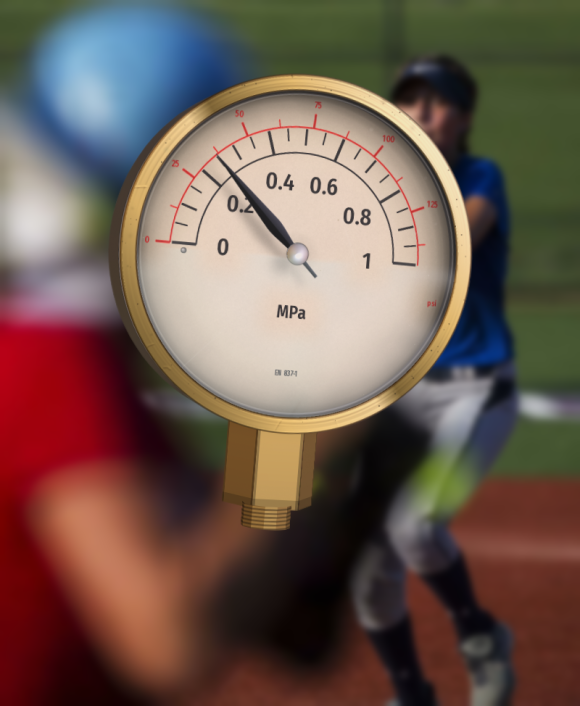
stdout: 0.25 MPa
